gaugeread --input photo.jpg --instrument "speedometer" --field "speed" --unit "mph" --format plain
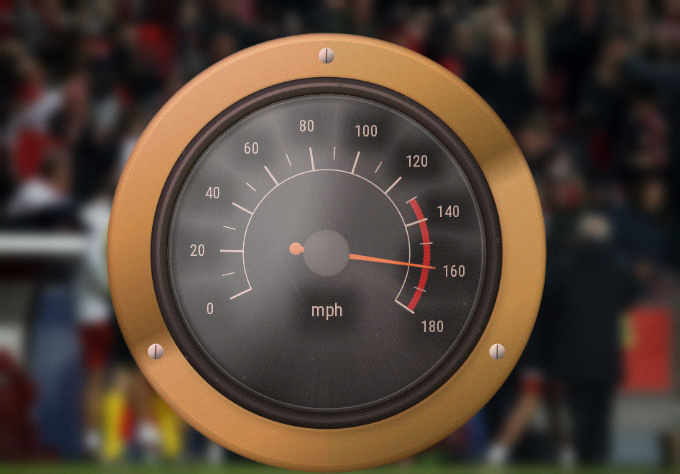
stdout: 160 mph
